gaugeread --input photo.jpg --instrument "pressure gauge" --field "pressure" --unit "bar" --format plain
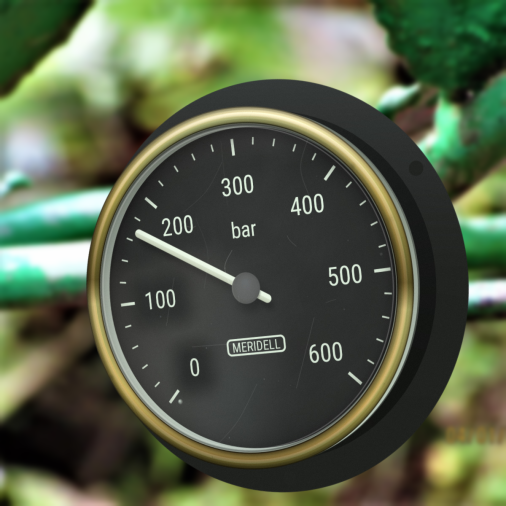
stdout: 170 bar
